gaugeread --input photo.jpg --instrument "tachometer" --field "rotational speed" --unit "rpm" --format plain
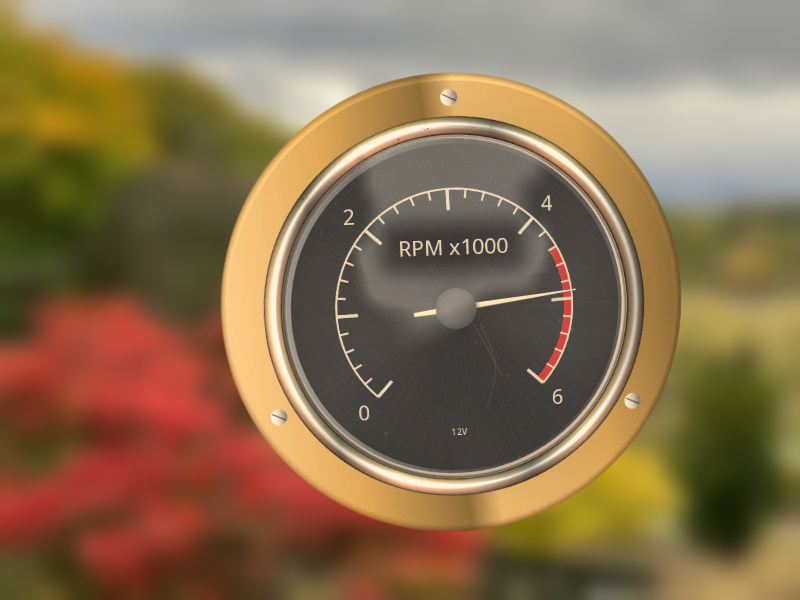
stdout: 4900 rpm
